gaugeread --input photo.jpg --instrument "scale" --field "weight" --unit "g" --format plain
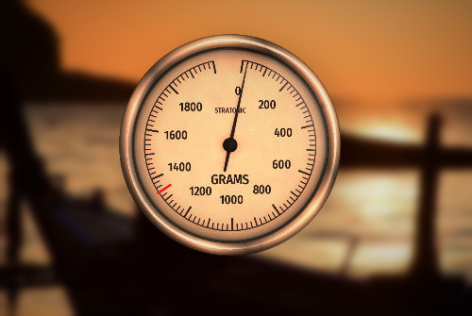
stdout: 20 g
